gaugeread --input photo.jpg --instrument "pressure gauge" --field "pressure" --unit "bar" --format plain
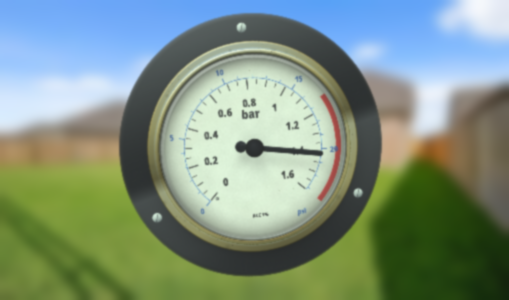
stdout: 1.4 bar
